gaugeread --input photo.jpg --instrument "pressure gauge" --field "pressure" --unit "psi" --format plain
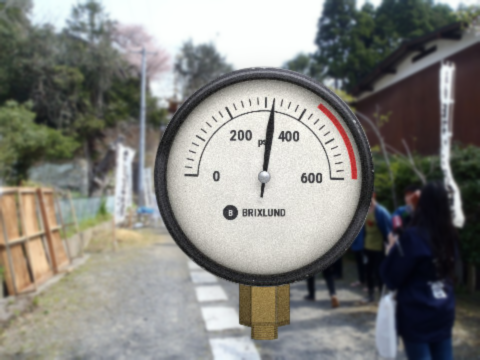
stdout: 320 psi
